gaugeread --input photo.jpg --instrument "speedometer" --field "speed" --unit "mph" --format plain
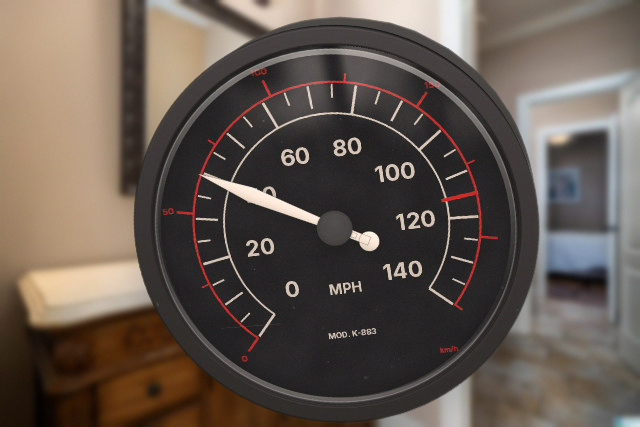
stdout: 40 mph
